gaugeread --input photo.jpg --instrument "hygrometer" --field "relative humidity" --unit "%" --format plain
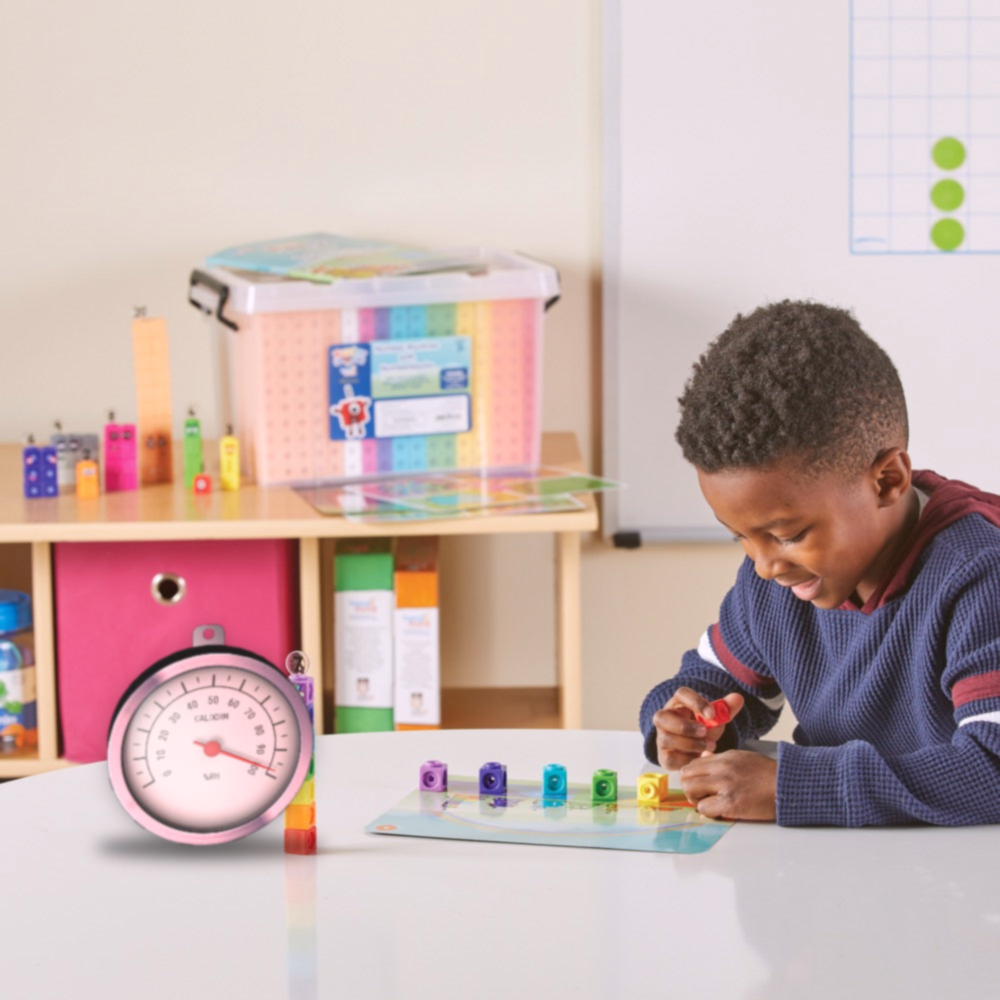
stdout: 97.5 %
